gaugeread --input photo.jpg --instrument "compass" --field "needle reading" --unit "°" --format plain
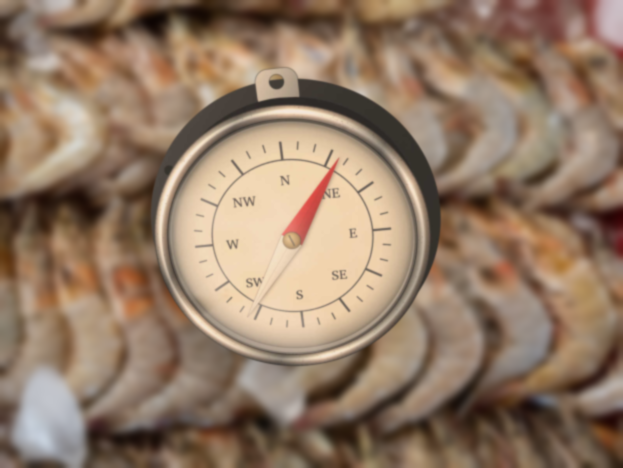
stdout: 35 °
